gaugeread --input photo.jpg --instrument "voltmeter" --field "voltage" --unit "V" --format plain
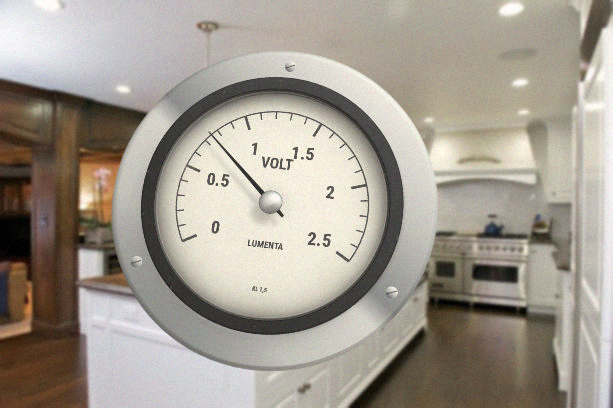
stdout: 0.75 V
